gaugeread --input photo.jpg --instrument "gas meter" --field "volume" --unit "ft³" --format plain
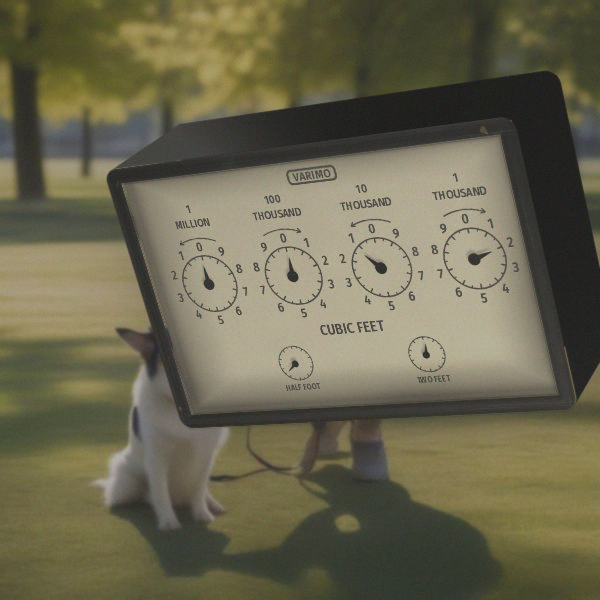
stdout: 1200 ft³
